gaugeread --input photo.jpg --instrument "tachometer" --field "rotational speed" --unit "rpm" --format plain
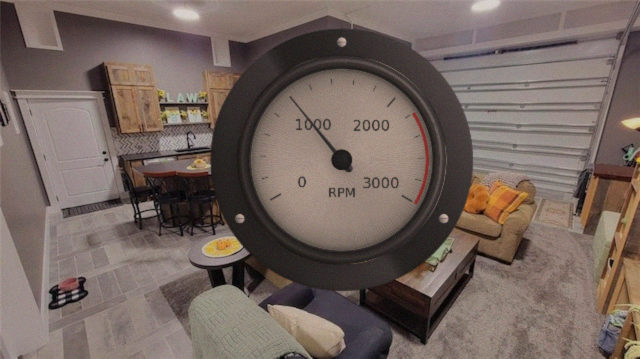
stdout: 1000 rpm
